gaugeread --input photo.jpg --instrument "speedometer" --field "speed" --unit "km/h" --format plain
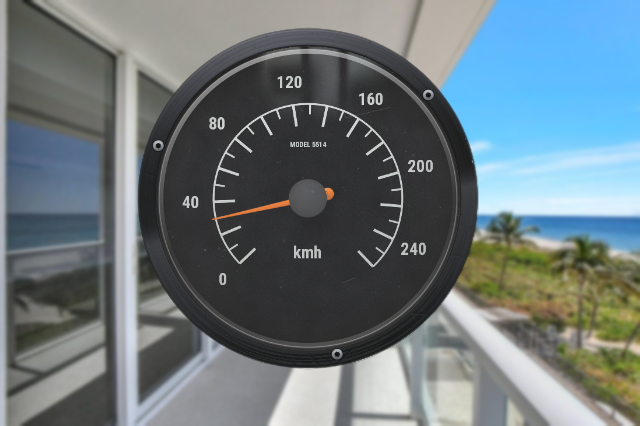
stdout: 30 km/h
